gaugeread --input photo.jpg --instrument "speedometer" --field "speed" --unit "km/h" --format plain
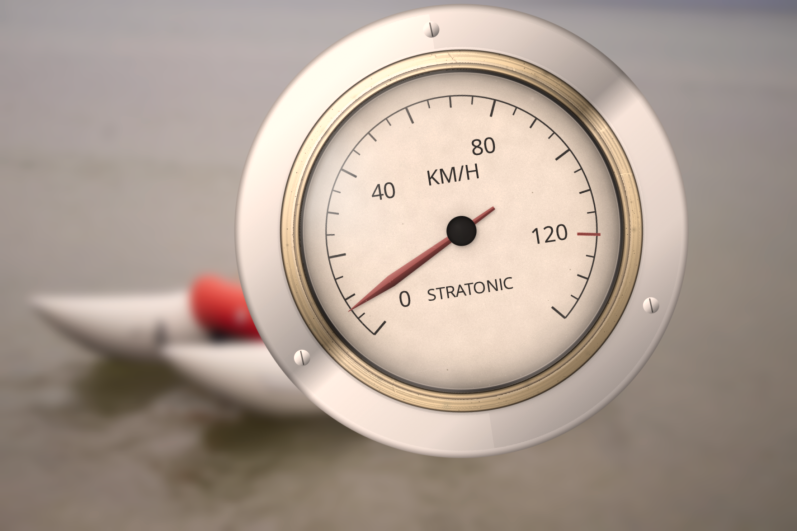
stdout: 7.5 km/h
